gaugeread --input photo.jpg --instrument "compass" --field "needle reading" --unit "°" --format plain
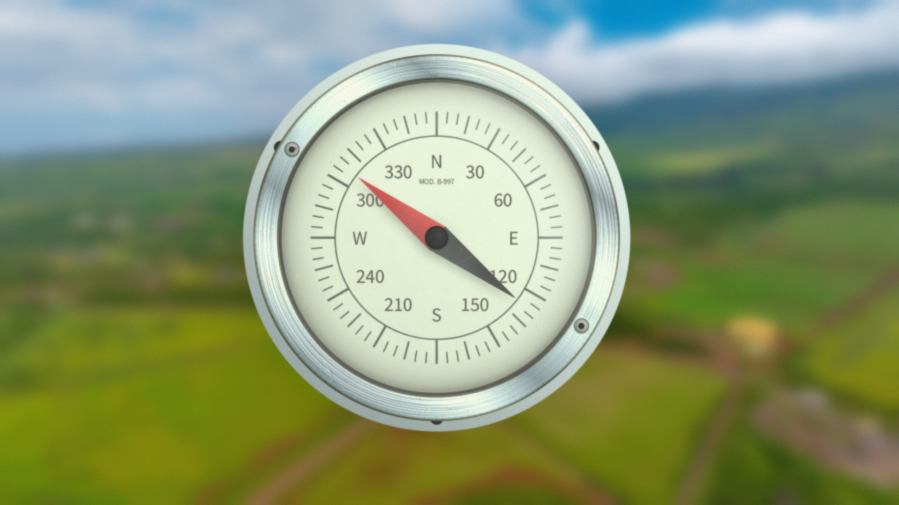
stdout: 307.5 °
